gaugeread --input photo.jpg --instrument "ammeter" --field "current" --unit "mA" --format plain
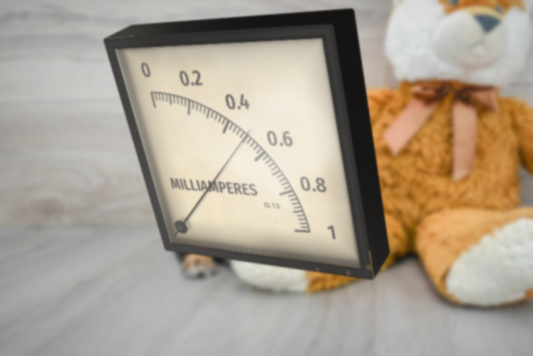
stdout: 0.5 mA
